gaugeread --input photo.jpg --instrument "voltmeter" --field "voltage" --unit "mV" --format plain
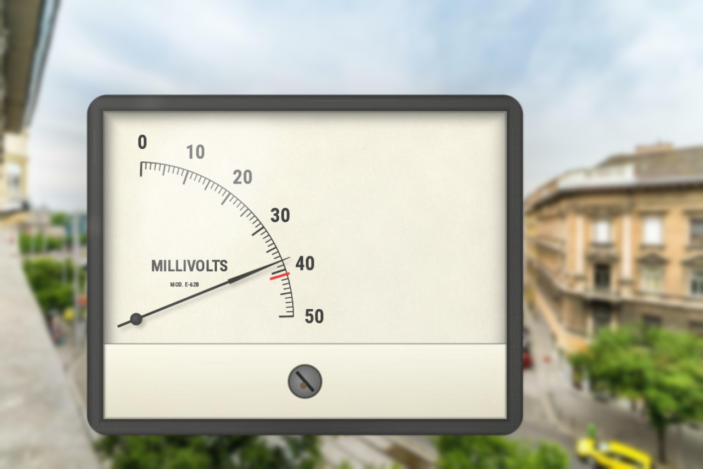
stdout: 38 mV
